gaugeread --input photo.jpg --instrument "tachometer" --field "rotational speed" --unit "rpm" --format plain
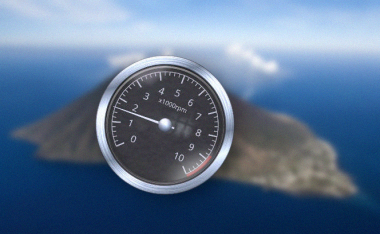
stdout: 1600 rpm
